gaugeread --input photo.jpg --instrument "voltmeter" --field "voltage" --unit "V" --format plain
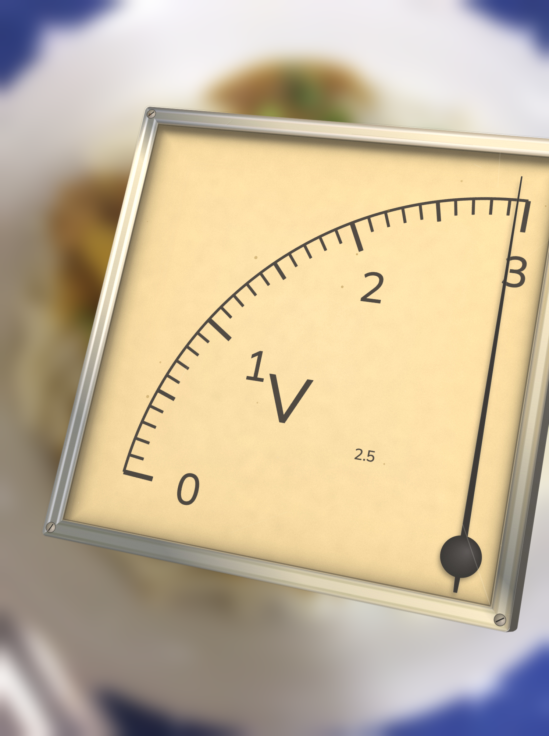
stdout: 2.95 V
